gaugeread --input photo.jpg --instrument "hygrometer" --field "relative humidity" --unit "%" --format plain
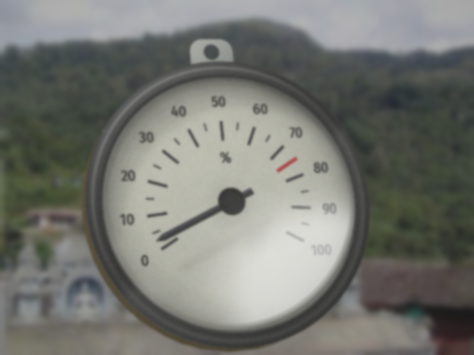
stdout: 2.5 %
